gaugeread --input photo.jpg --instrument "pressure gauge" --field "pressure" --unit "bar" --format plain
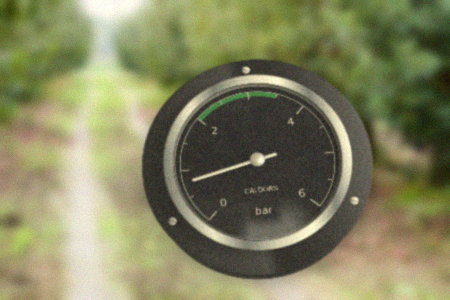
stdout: 0.75 bar
